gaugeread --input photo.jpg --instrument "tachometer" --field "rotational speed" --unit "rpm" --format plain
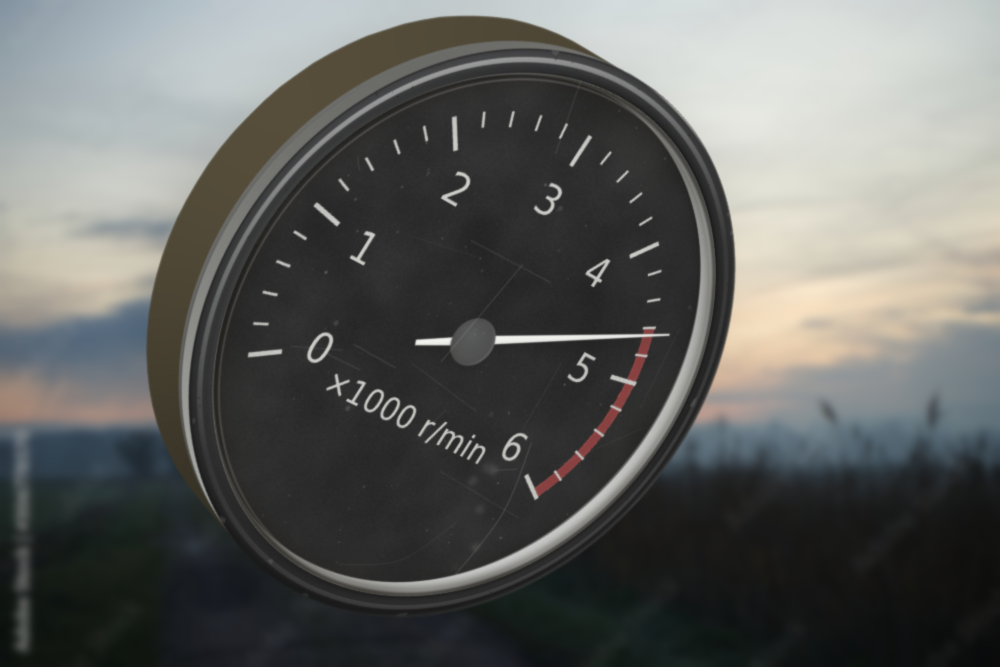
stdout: 4600 rpm
